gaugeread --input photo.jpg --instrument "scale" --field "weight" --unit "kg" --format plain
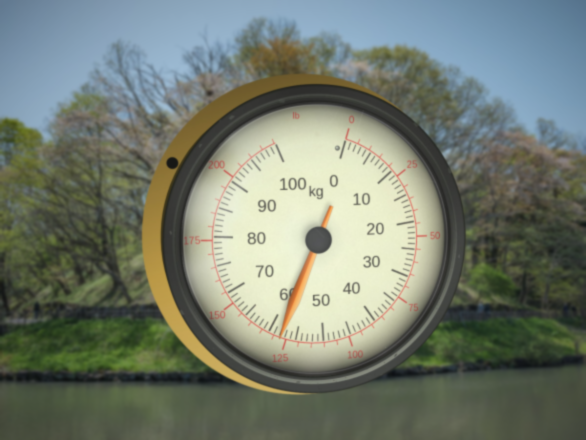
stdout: 58 kg
